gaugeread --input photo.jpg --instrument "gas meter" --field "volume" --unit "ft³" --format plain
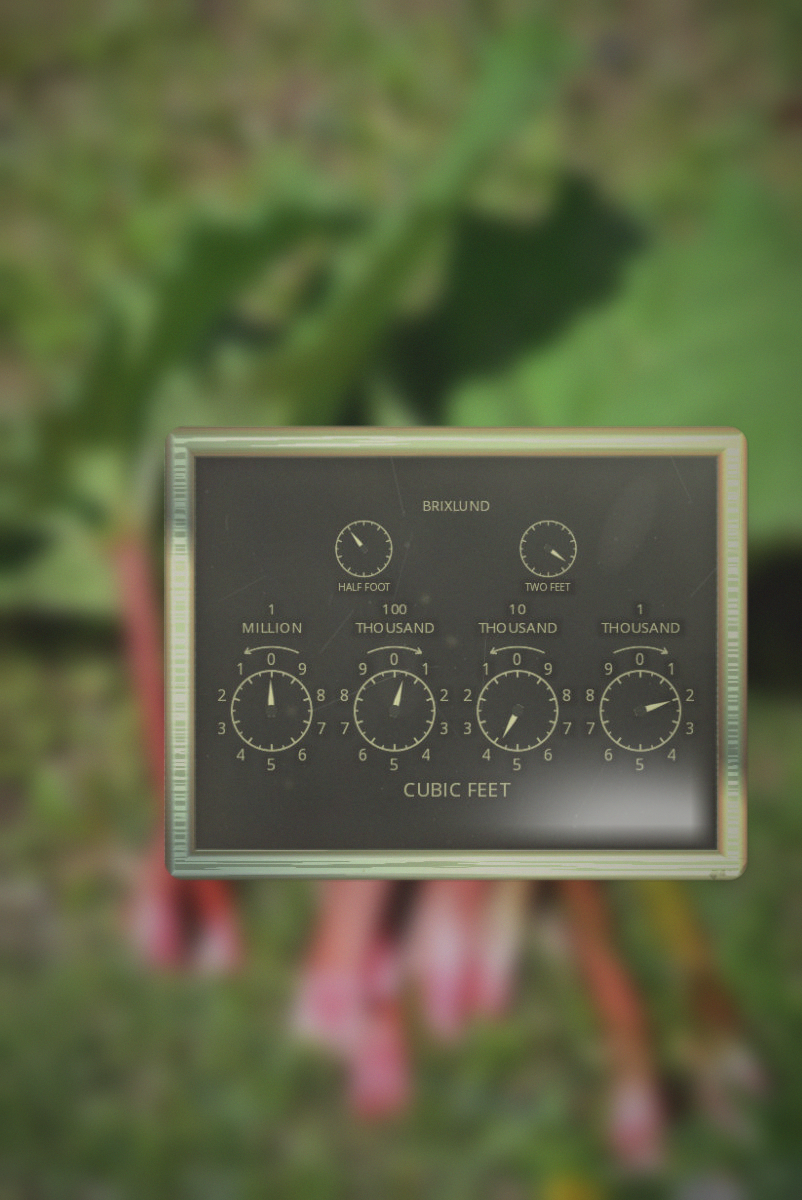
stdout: 4200 ft³
